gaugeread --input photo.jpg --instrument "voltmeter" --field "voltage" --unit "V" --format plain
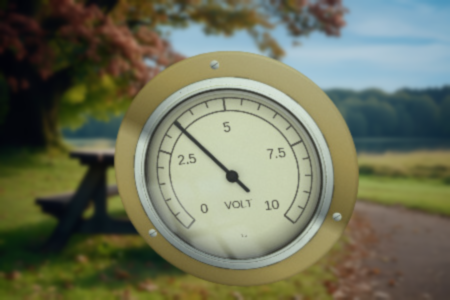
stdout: 3.5 V
